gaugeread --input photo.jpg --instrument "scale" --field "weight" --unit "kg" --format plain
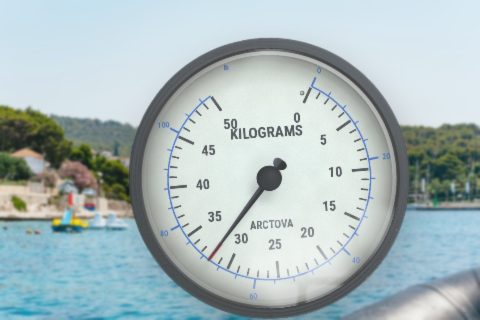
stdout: 32 kg
